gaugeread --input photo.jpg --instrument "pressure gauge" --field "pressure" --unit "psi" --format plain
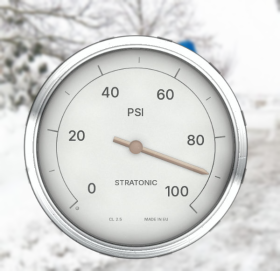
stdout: 90 psi
